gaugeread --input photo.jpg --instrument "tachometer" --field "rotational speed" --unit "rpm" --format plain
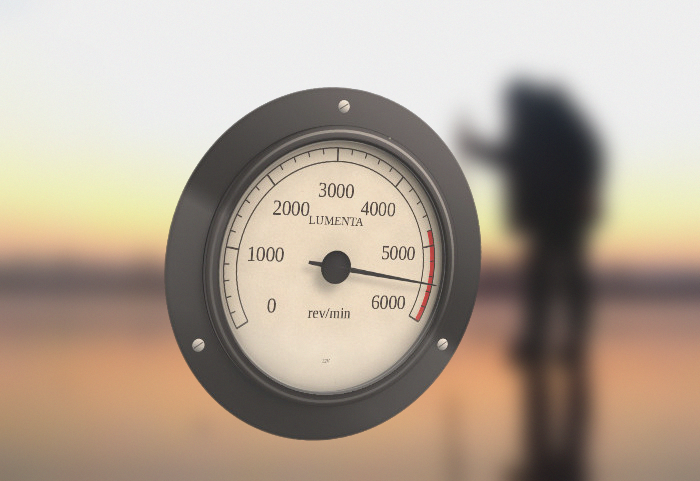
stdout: 5500 rpm
